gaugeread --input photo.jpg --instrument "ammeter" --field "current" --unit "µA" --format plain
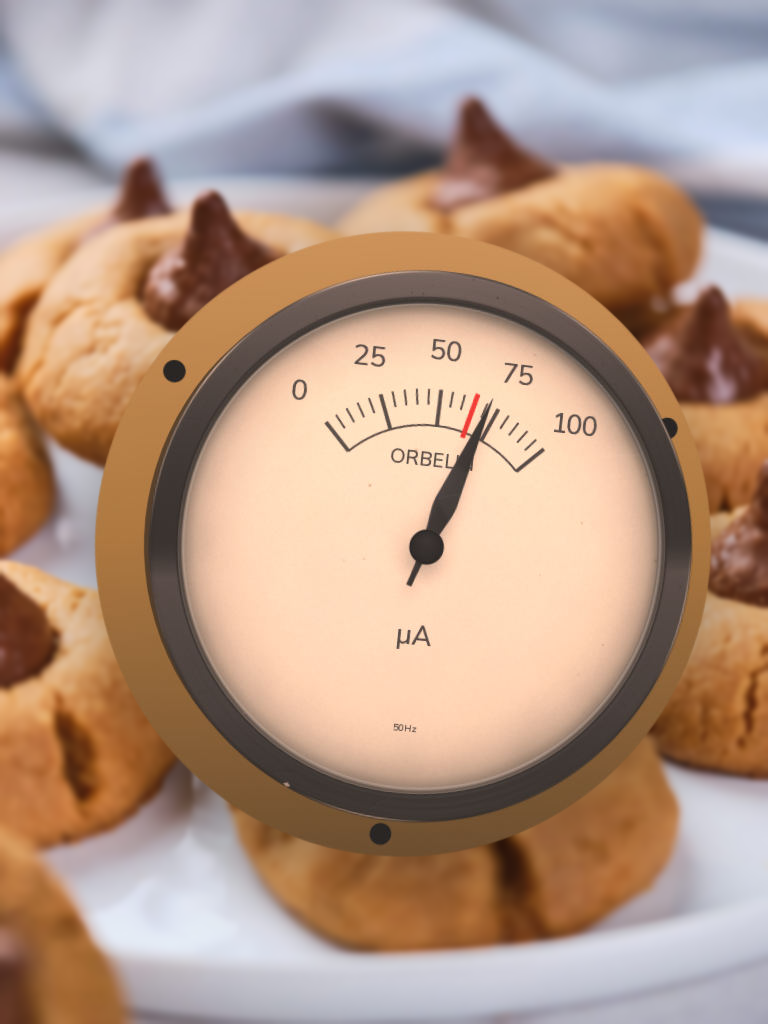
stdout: 70 µA
